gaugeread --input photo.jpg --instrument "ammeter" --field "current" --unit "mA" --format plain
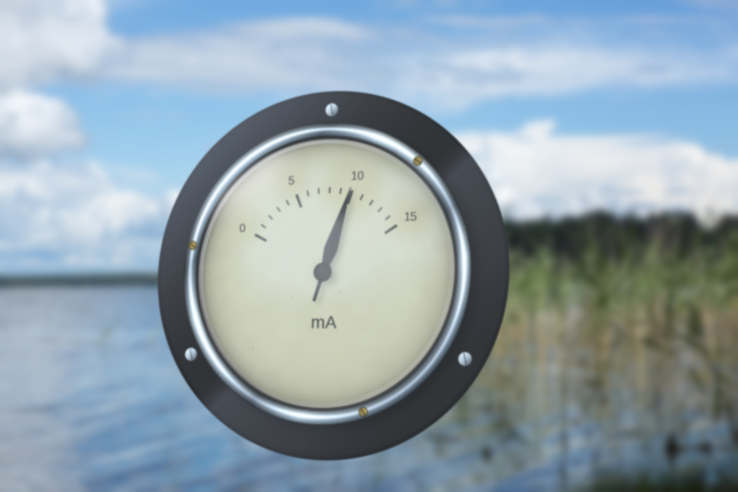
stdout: 10 mA
